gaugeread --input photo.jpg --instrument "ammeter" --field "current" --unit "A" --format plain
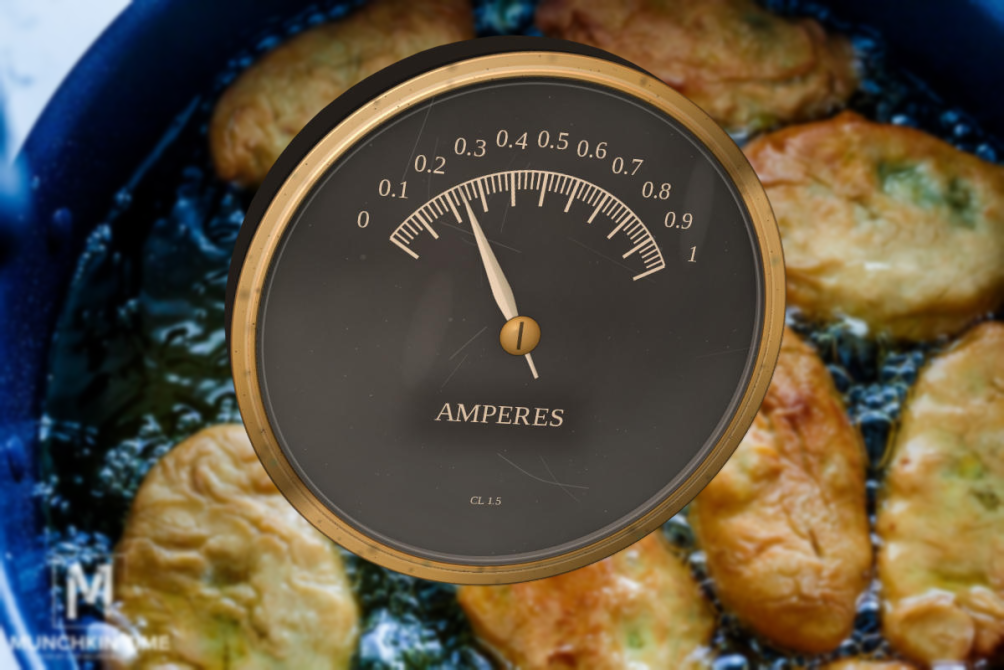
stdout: 0.24 A
